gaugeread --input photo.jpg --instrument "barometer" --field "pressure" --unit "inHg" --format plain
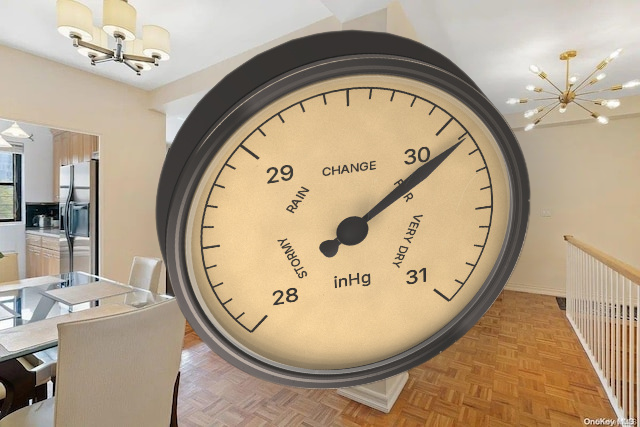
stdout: 30.1 inHg
